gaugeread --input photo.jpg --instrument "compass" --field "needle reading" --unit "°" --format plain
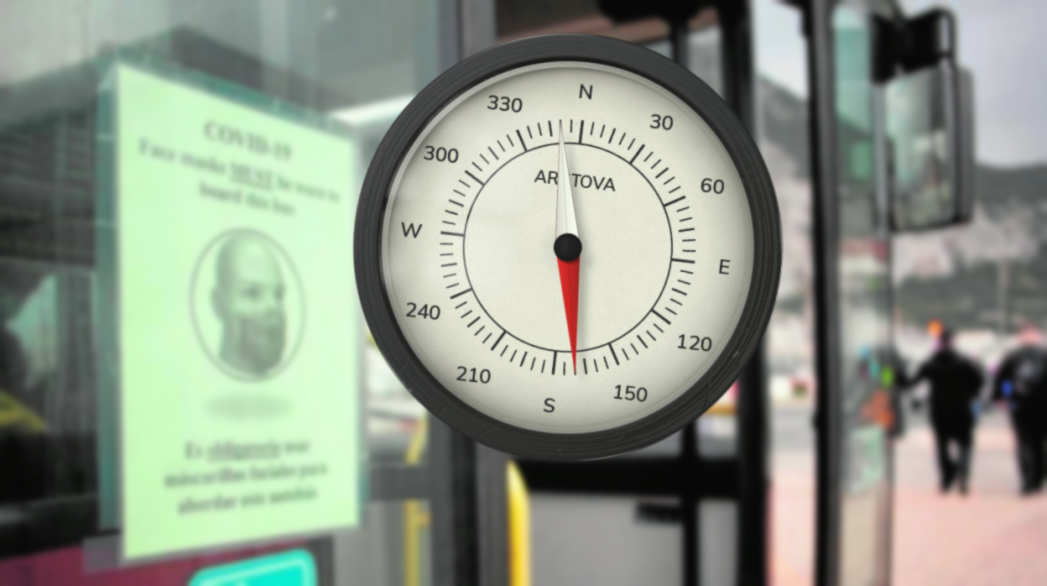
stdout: 170 °
